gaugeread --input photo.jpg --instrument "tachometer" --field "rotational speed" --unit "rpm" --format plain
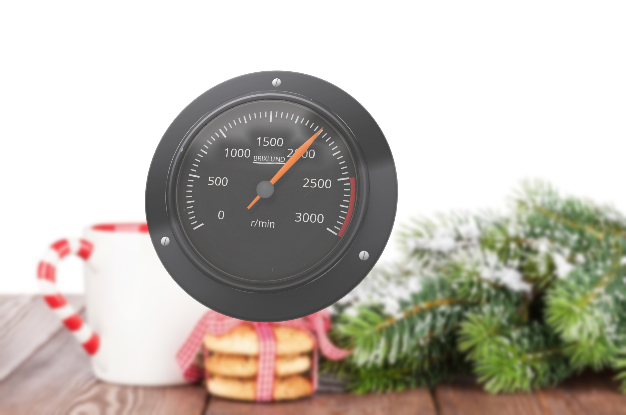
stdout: 2000 rpm
